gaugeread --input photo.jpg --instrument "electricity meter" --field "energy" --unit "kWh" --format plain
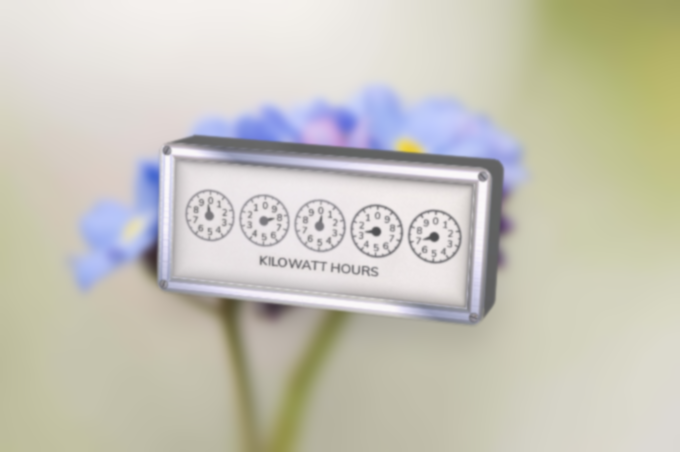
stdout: 98027 kWh
